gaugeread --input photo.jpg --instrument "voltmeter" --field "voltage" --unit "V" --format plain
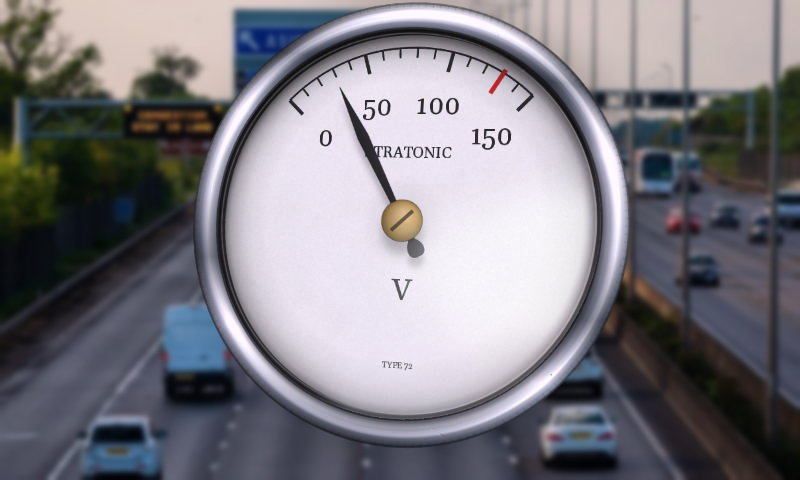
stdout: 30 V
